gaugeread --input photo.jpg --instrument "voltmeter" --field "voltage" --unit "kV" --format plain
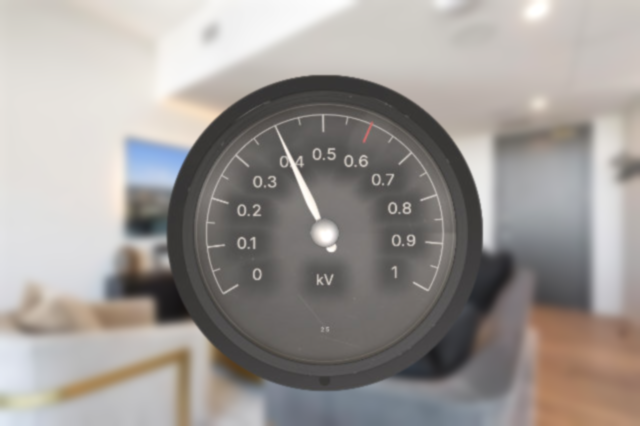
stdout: 0.4 kV
